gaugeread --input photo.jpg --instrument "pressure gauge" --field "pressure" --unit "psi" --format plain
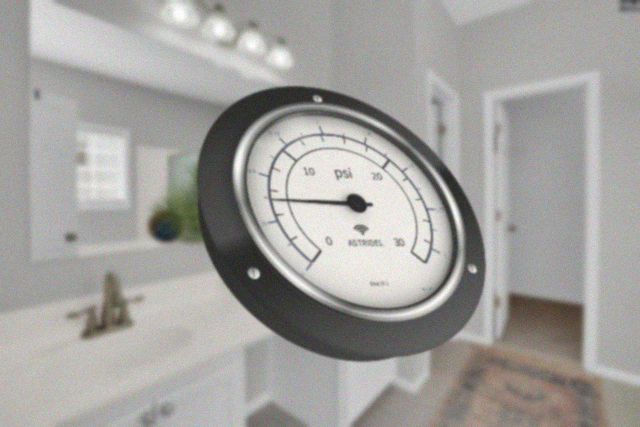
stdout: 5 psi
